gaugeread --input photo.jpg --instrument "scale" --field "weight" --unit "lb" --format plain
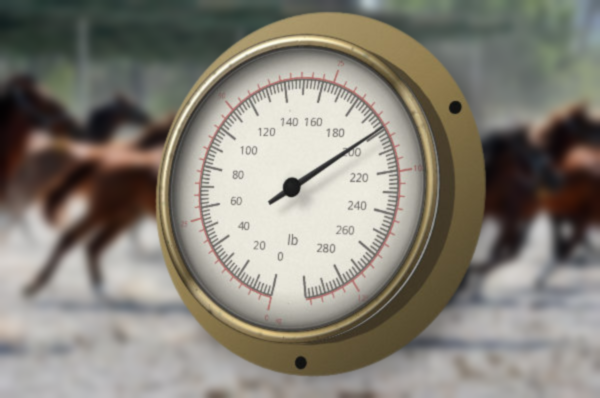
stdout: 200 lb
